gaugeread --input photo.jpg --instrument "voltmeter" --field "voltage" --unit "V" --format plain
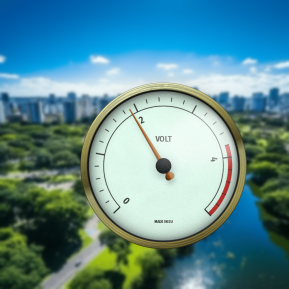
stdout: 1.9 V
